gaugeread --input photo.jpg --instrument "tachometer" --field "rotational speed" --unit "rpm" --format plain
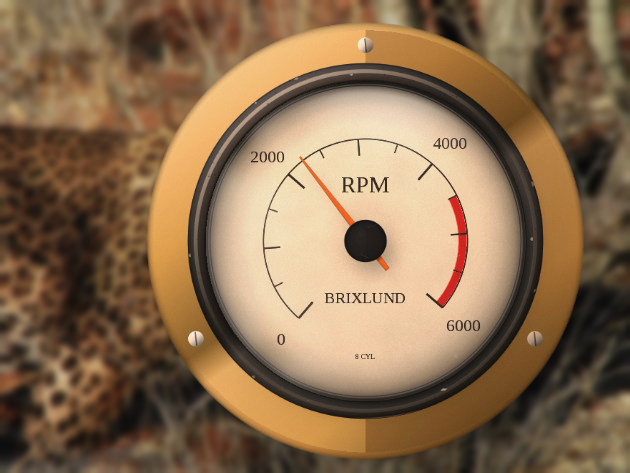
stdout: 2250 rpm
